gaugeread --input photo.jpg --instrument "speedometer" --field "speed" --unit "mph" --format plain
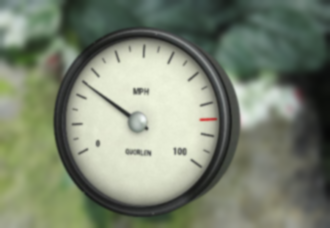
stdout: 25 mph
